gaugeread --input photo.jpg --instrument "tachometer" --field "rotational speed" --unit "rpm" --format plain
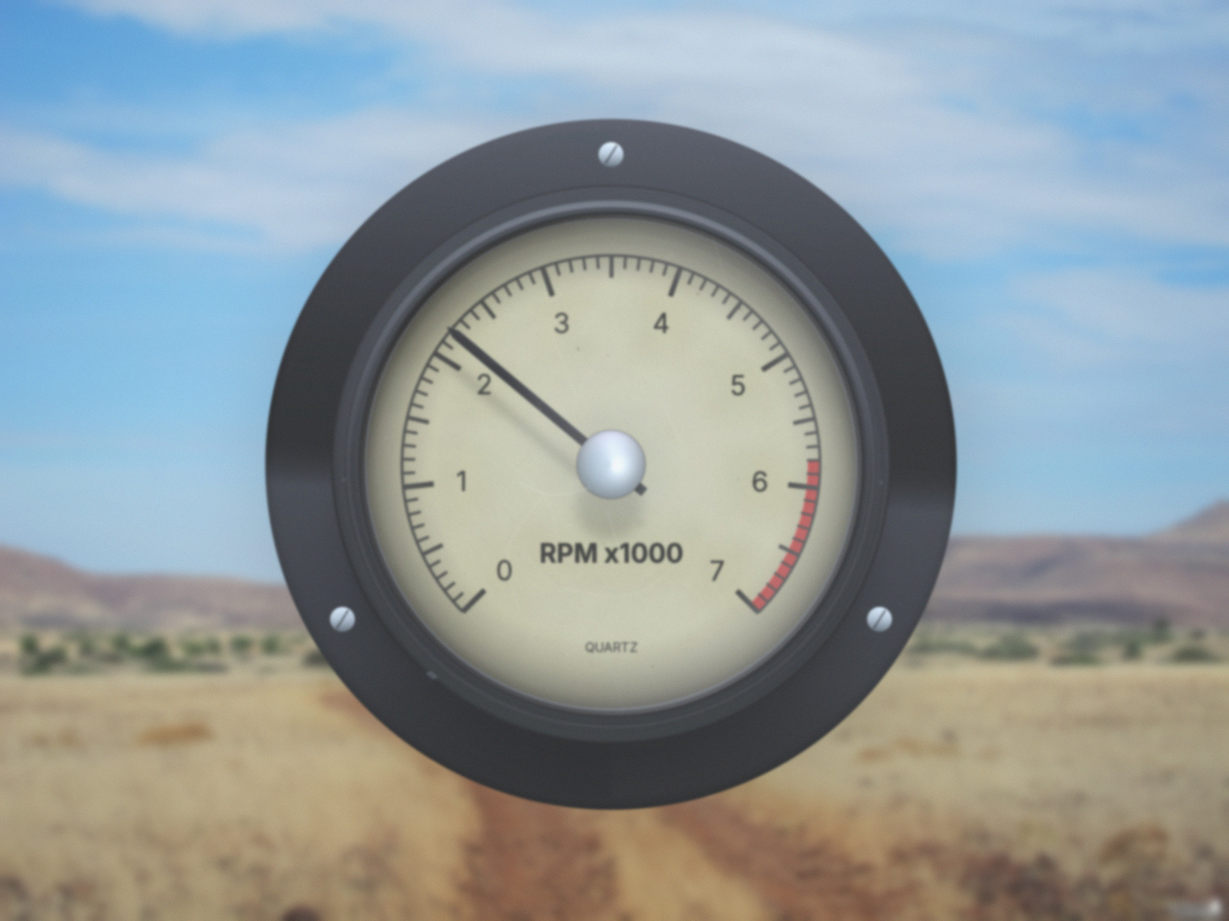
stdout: 2200 rpm
